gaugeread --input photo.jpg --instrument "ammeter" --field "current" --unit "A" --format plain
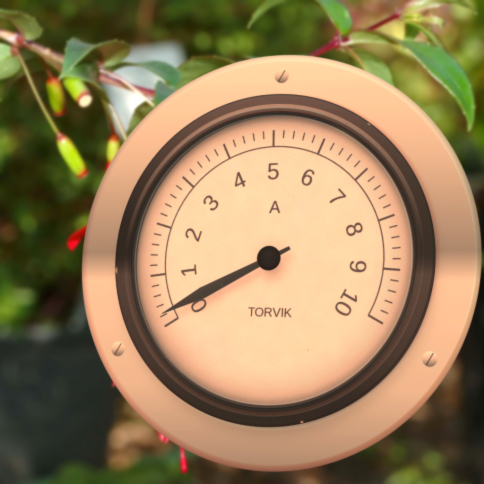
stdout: 0.2 A
